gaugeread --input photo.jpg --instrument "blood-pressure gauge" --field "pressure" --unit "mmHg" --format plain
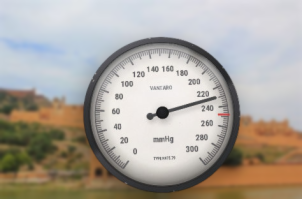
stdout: 230 mmHg
